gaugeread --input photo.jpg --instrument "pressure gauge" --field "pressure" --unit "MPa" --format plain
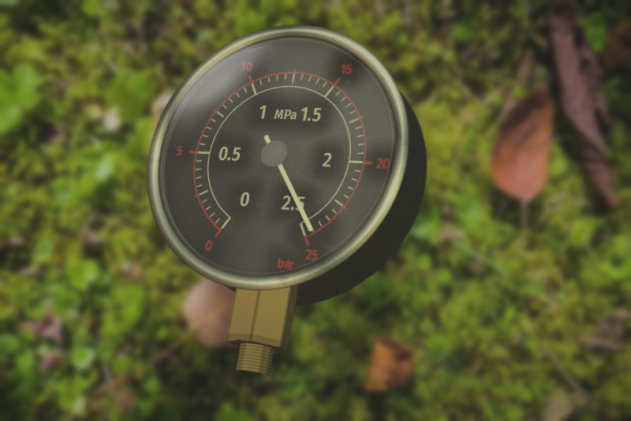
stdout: 2.45 MPa
